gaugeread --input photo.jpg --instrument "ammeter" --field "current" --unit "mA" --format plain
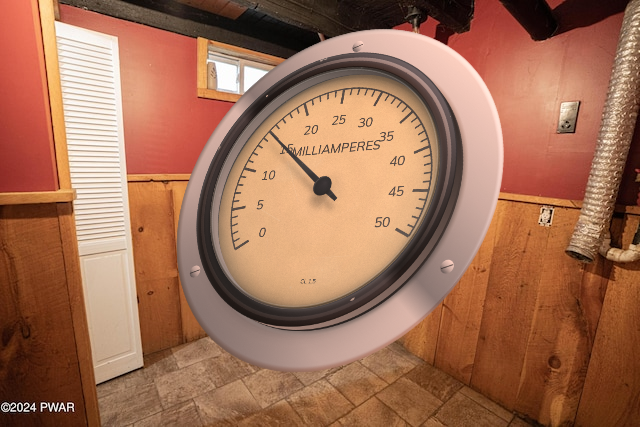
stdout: 15 mA
